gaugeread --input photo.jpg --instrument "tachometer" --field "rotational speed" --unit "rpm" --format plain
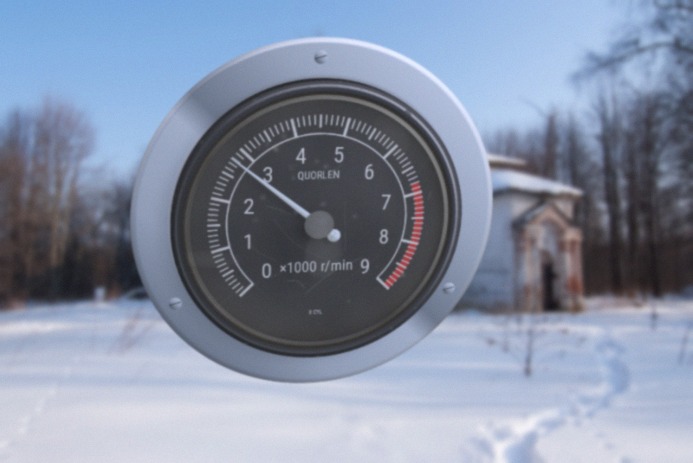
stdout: 2800 rpm
